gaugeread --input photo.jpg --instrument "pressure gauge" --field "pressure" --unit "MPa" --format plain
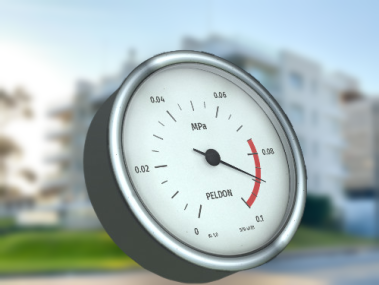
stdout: 0.09 MPa
